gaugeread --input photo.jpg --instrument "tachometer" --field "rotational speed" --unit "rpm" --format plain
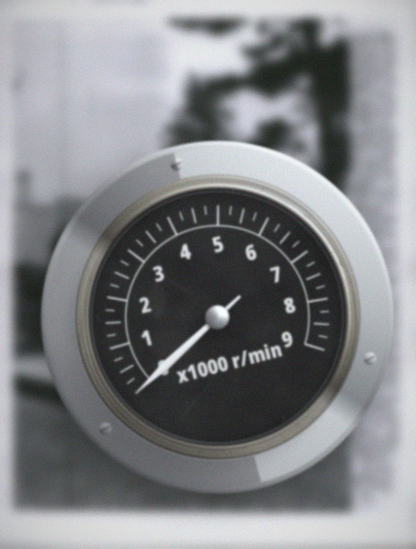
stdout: 0 rpm
